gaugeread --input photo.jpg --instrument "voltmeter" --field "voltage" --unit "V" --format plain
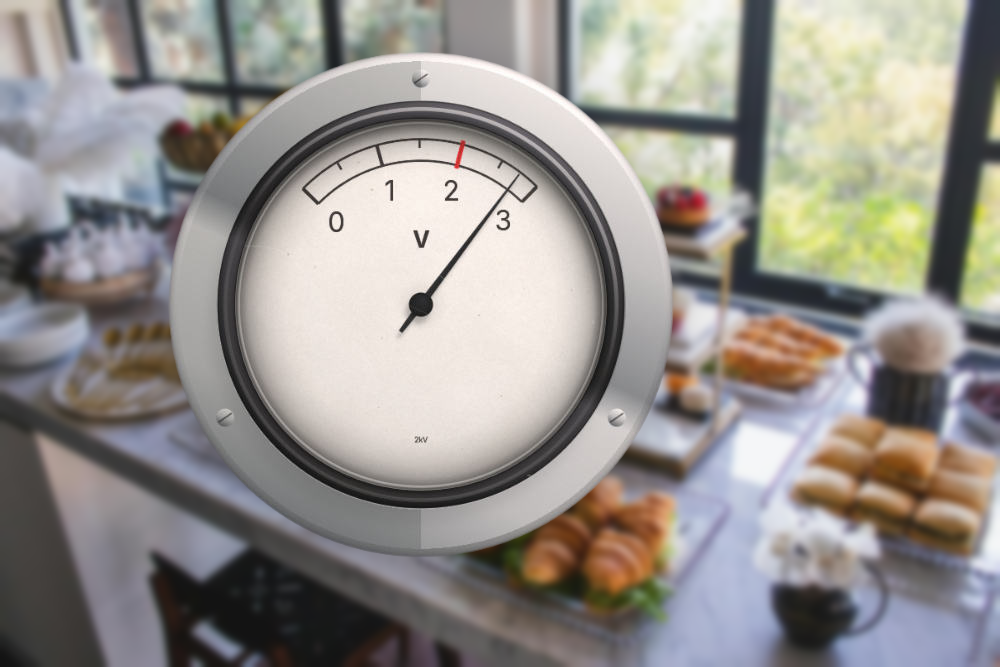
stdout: 2.75 V
